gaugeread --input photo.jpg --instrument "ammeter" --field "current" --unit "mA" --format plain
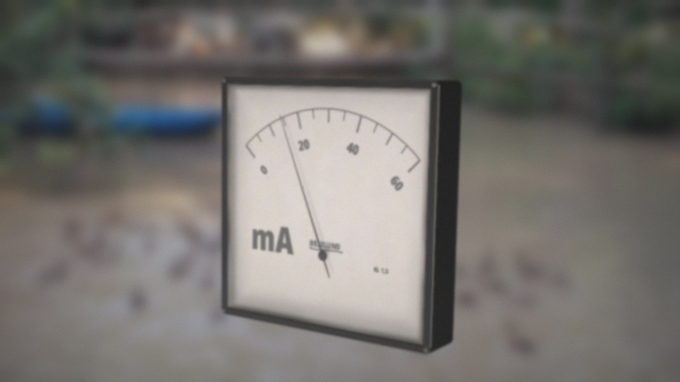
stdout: 15 mA
